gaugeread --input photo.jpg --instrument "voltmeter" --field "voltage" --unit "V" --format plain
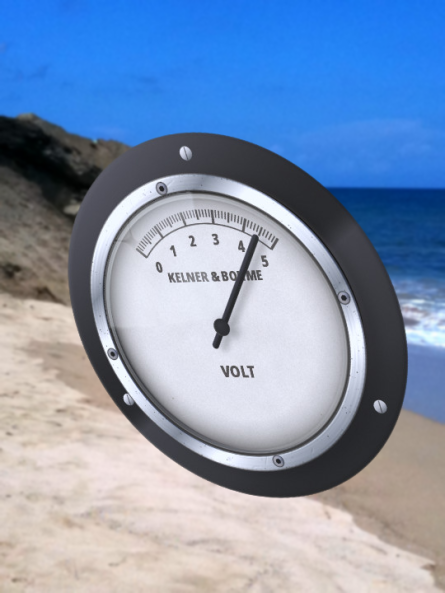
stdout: 4.5 V
